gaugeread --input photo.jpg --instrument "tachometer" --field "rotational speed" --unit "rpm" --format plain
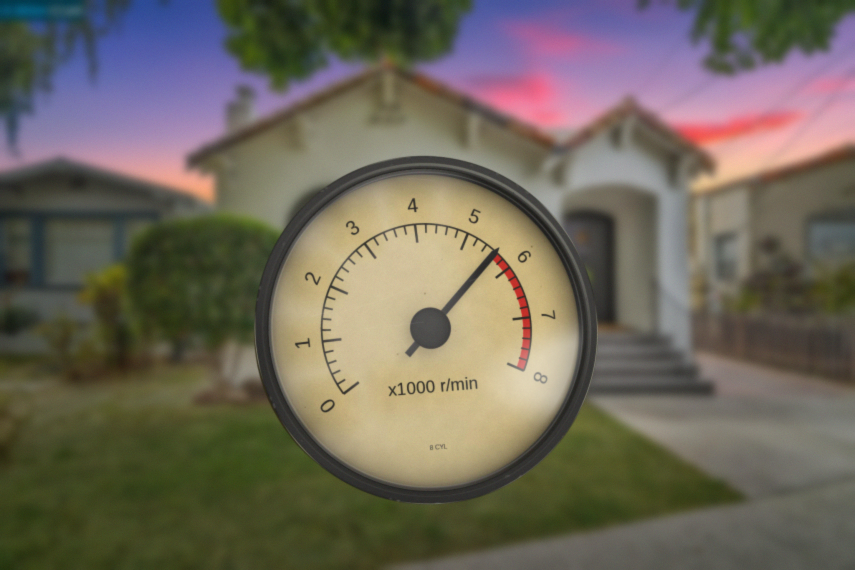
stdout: 5600 rpm
